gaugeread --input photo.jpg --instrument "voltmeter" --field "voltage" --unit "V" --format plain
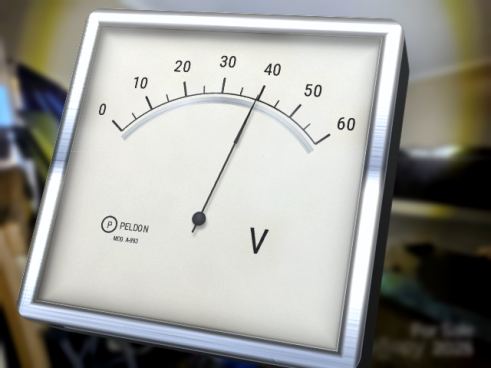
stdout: 40 V
